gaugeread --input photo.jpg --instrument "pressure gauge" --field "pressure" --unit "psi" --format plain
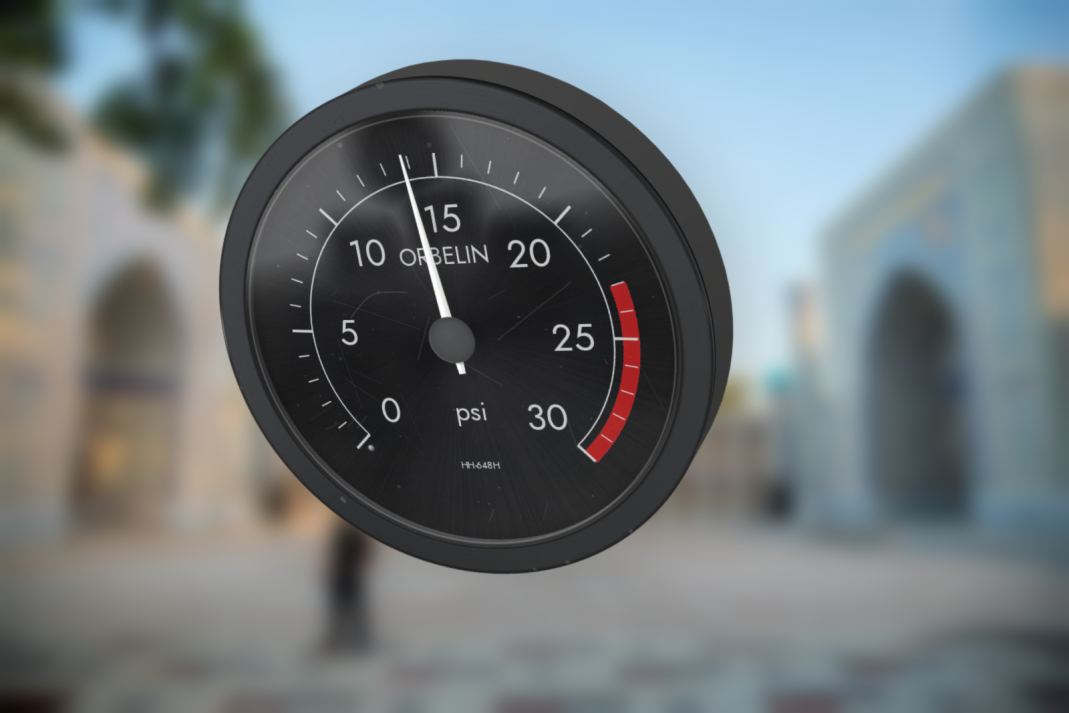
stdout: 14 psi
